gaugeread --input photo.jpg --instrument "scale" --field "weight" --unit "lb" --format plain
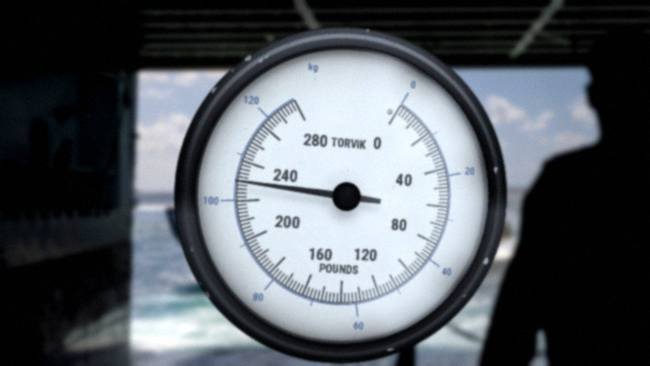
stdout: 230 lb
